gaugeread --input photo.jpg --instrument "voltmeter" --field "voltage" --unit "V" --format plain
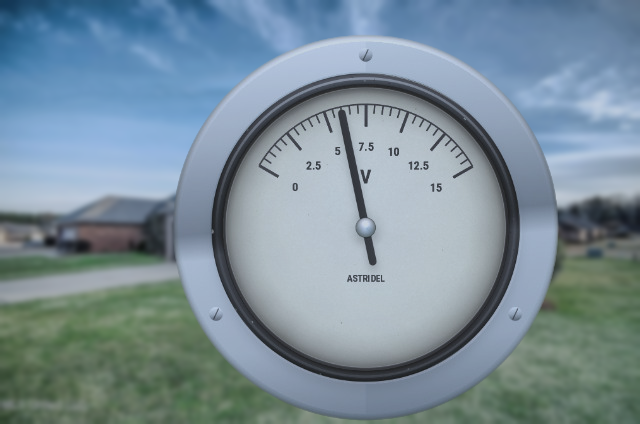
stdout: 6 V
